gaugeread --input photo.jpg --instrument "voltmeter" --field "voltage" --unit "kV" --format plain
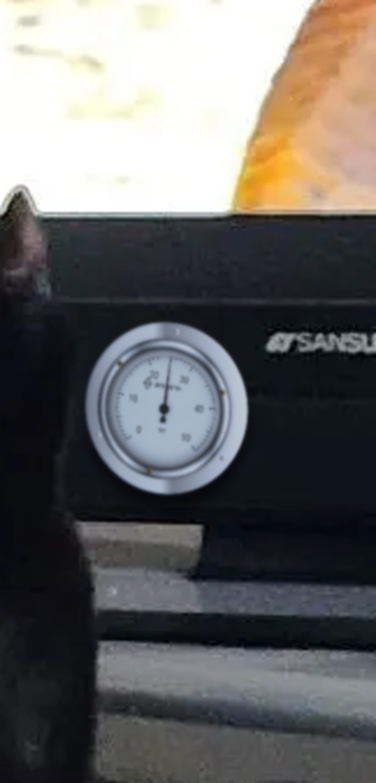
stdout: 25 kV
